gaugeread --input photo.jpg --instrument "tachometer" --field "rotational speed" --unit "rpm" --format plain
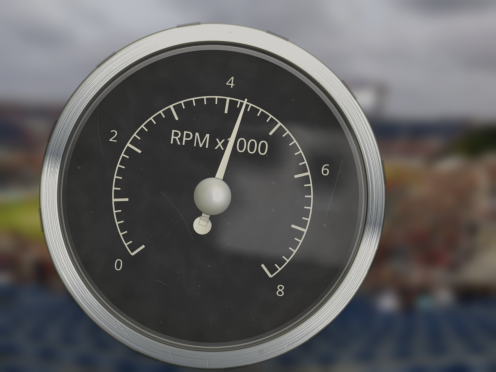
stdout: 4300 rpm
